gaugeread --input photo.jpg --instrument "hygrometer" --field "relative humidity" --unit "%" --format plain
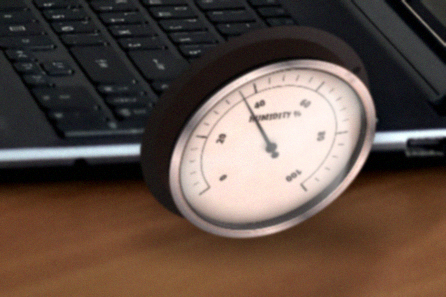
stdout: 36 %
